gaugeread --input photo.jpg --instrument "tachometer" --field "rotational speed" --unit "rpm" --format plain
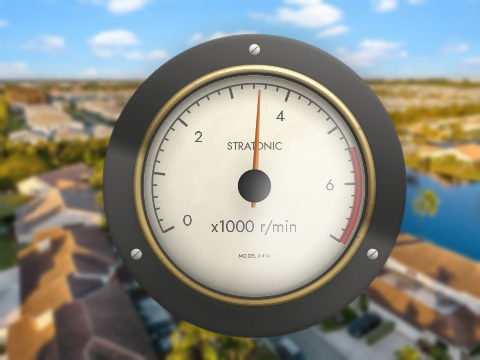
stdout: 3500 rpm
